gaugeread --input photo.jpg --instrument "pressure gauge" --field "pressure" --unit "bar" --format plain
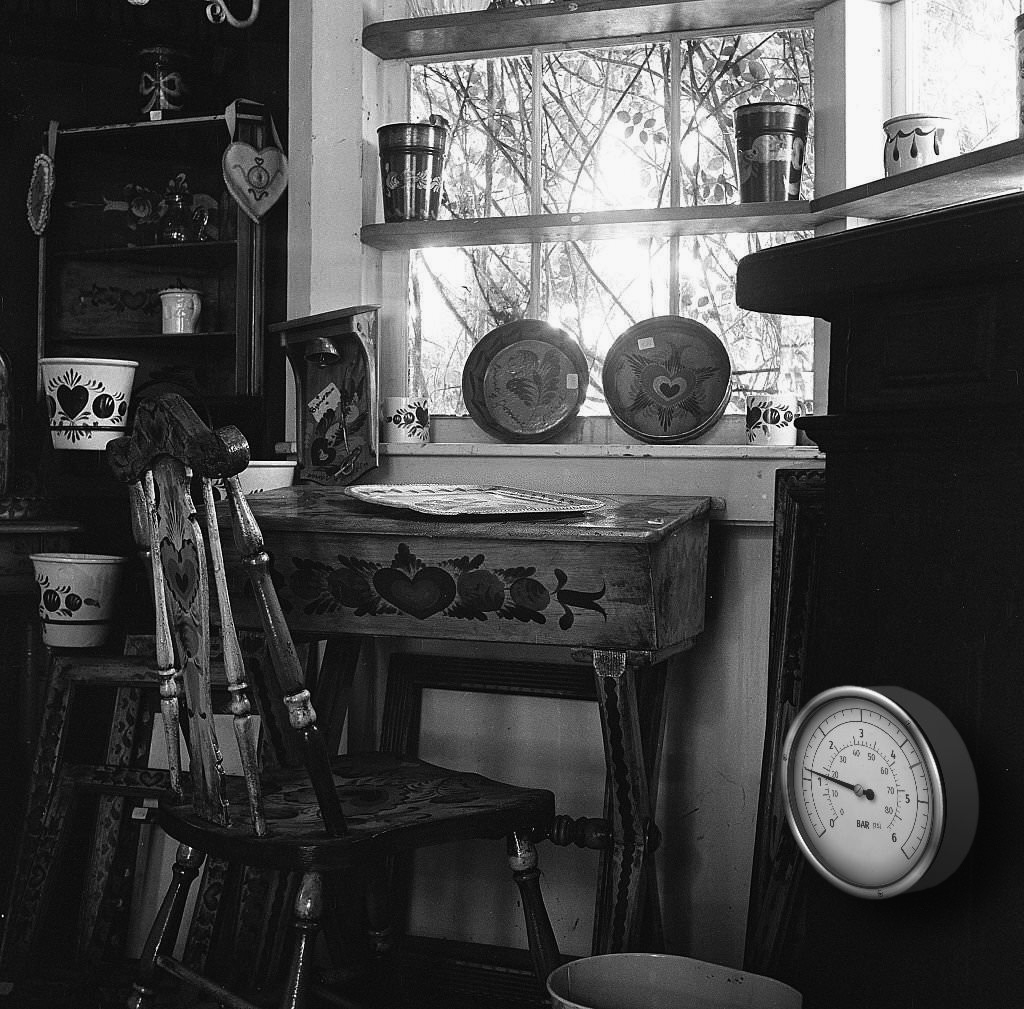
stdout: 1.2 bar
